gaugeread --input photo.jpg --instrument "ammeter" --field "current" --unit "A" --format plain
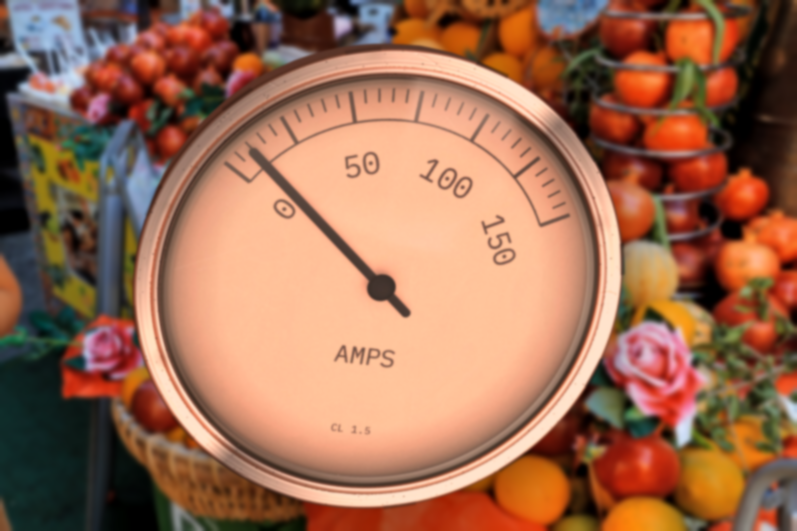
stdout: 10 A
